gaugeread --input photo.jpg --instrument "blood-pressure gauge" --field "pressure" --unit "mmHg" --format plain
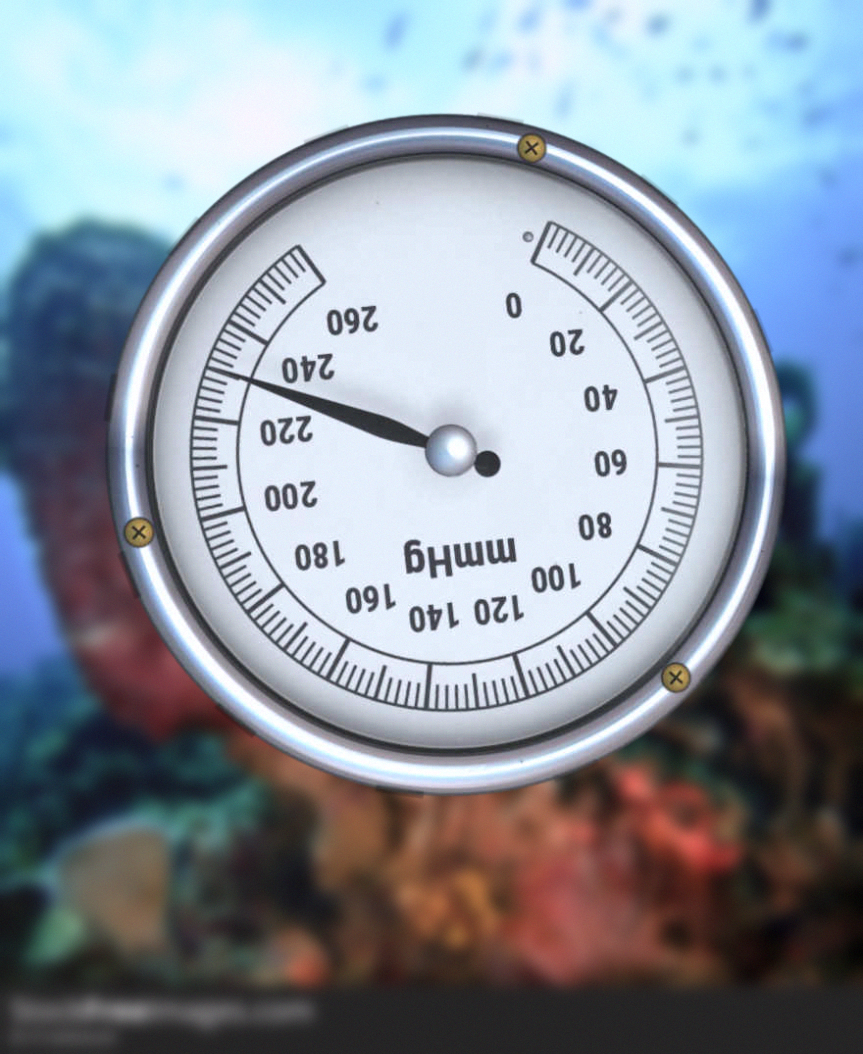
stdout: 230 mmHg
